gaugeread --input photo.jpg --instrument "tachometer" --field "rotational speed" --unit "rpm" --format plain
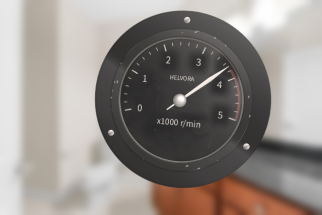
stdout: 3700 rpm
